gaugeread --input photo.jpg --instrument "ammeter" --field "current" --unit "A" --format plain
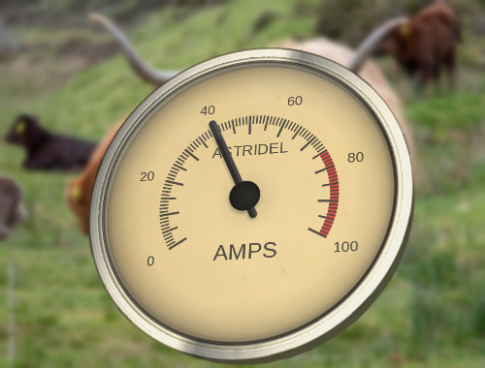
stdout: 40 A
